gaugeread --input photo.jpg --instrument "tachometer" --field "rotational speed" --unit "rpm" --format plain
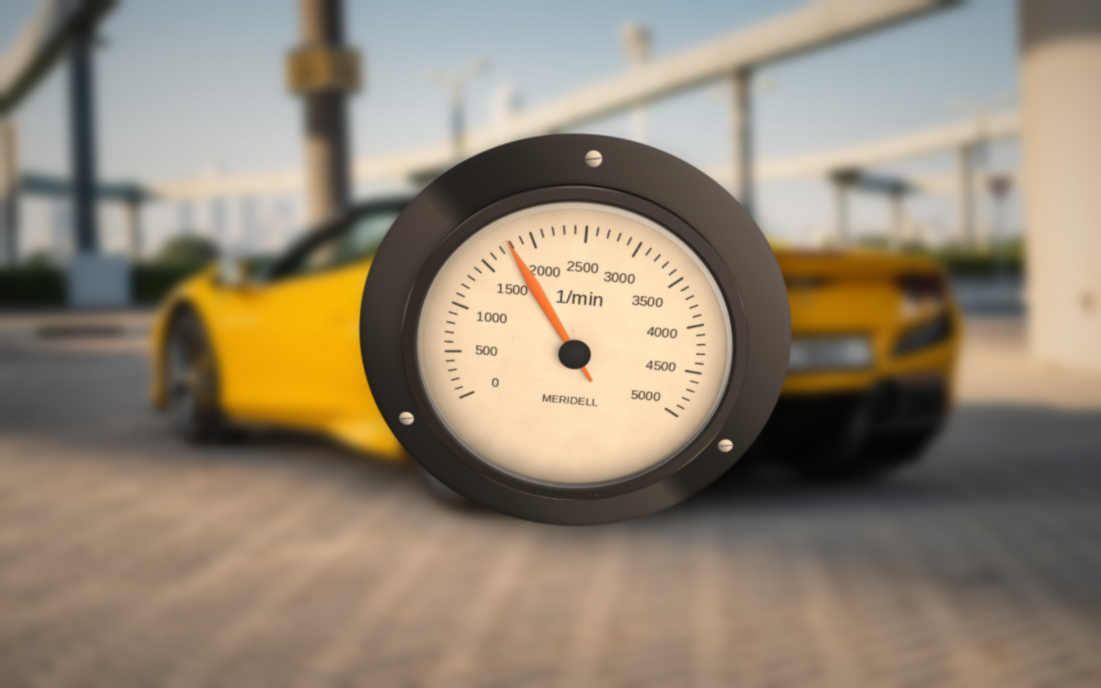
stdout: 1800 rpm
